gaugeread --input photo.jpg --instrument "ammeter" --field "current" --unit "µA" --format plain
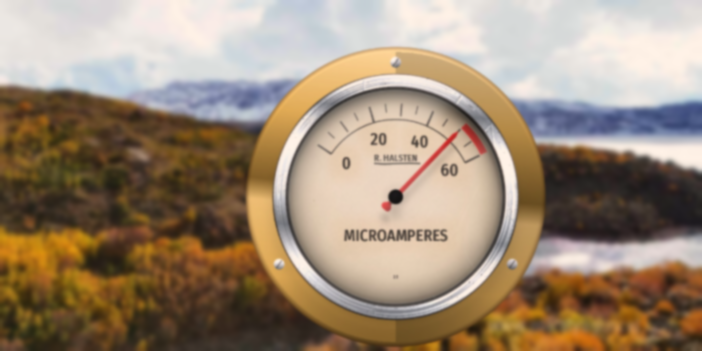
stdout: 50 µA
